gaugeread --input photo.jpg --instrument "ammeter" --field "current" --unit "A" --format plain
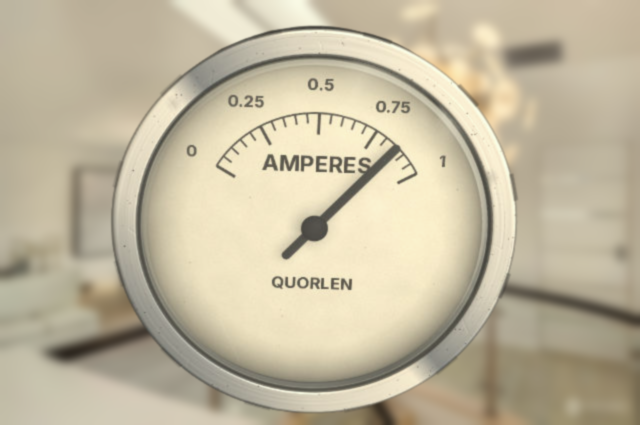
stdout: 0.85 A
